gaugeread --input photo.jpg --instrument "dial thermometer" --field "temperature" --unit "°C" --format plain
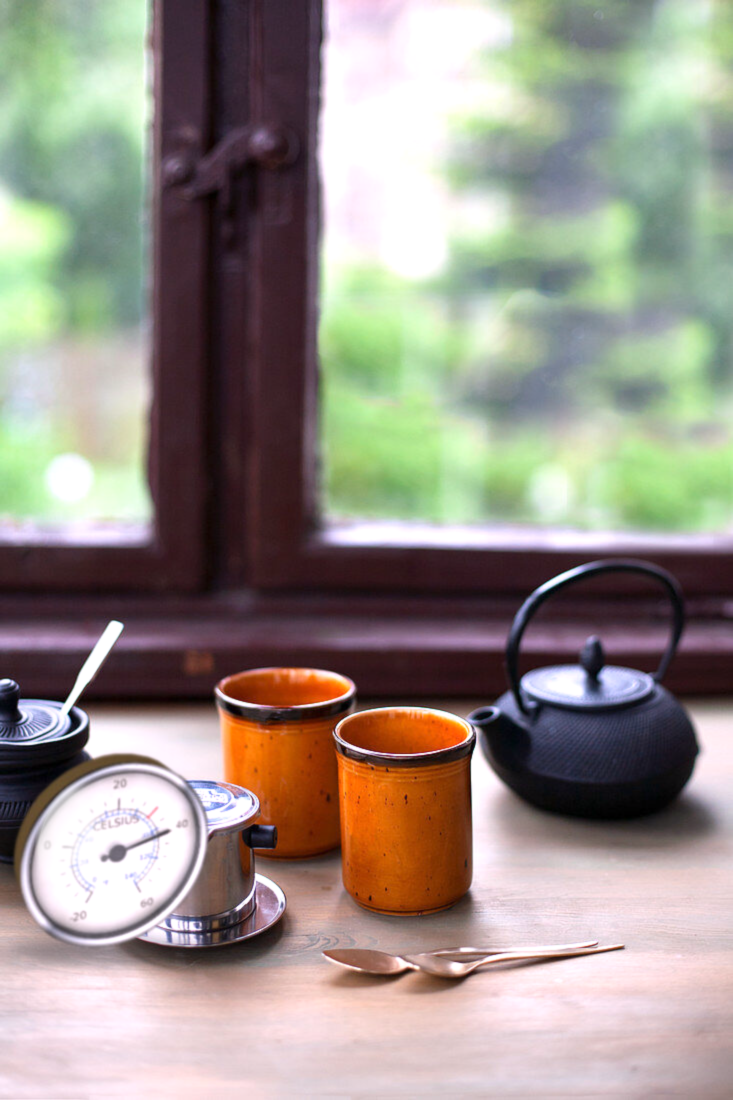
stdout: 40 °C
